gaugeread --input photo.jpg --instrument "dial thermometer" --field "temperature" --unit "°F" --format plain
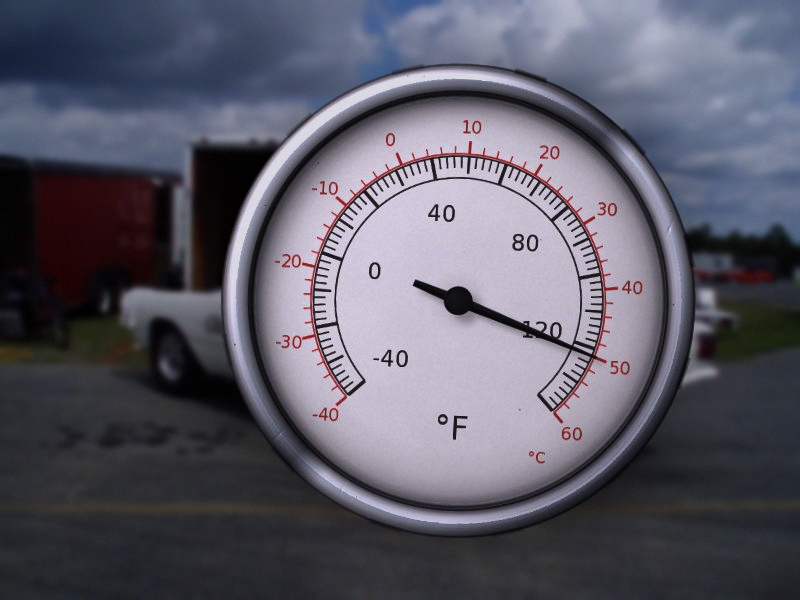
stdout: 122 °F
